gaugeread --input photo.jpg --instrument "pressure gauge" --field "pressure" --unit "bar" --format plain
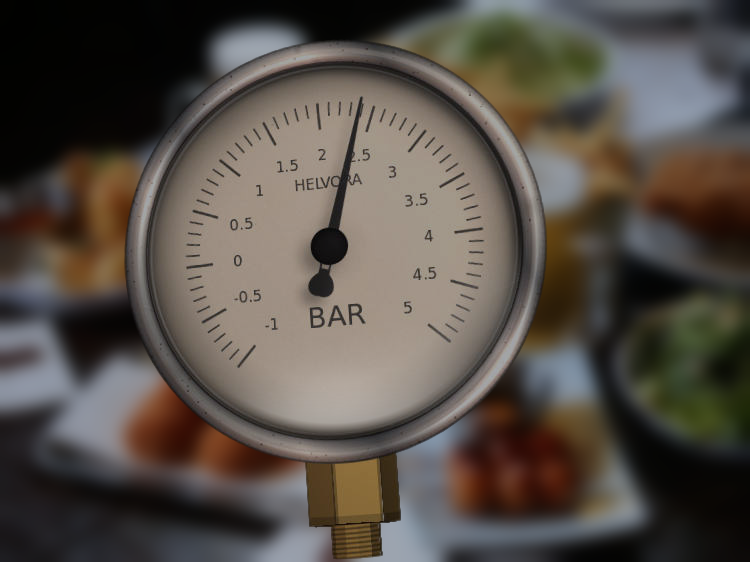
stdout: 2.4 bar
